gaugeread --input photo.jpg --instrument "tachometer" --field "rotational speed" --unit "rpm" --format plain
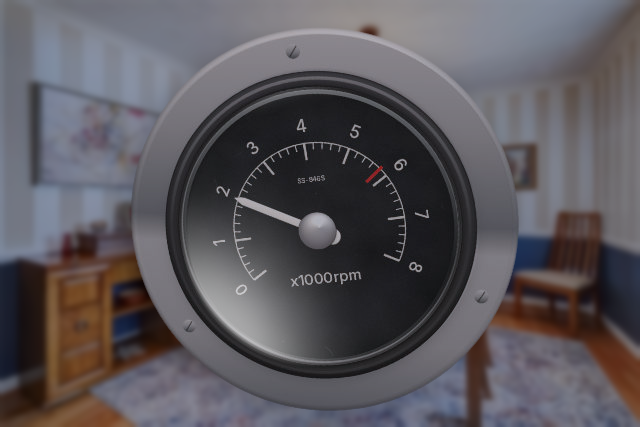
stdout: 2000 rpm
